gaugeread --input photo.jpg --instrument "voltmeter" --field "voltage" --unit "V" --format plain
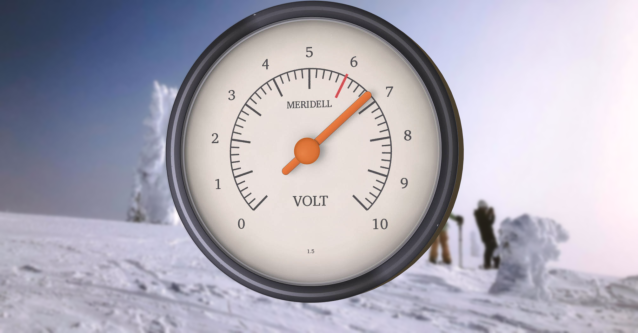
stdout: 6.8 V
